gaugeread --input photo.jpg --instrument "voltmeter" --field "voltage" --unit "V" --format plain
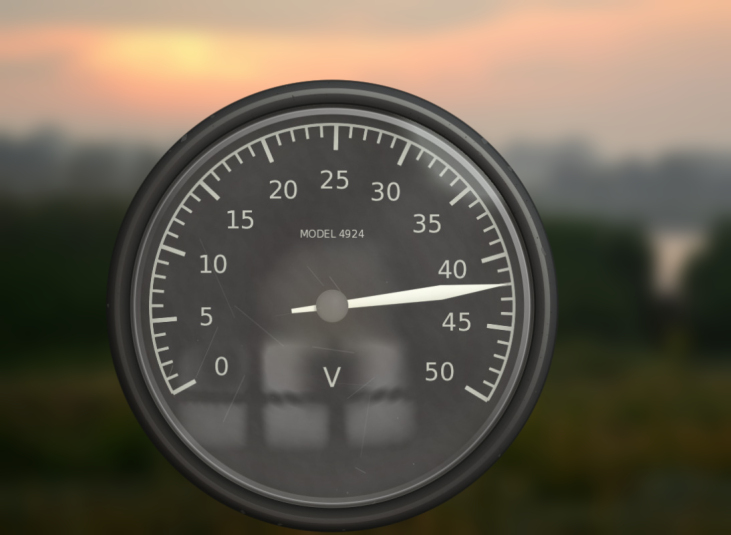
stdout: 42 V
